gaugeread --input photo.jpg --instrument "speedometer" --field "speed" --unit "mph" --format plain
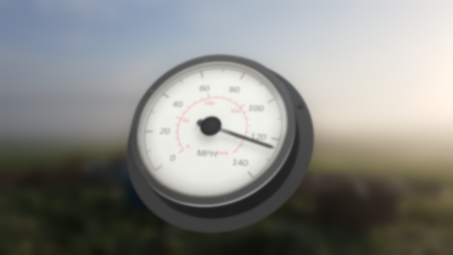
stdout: 125 mph
